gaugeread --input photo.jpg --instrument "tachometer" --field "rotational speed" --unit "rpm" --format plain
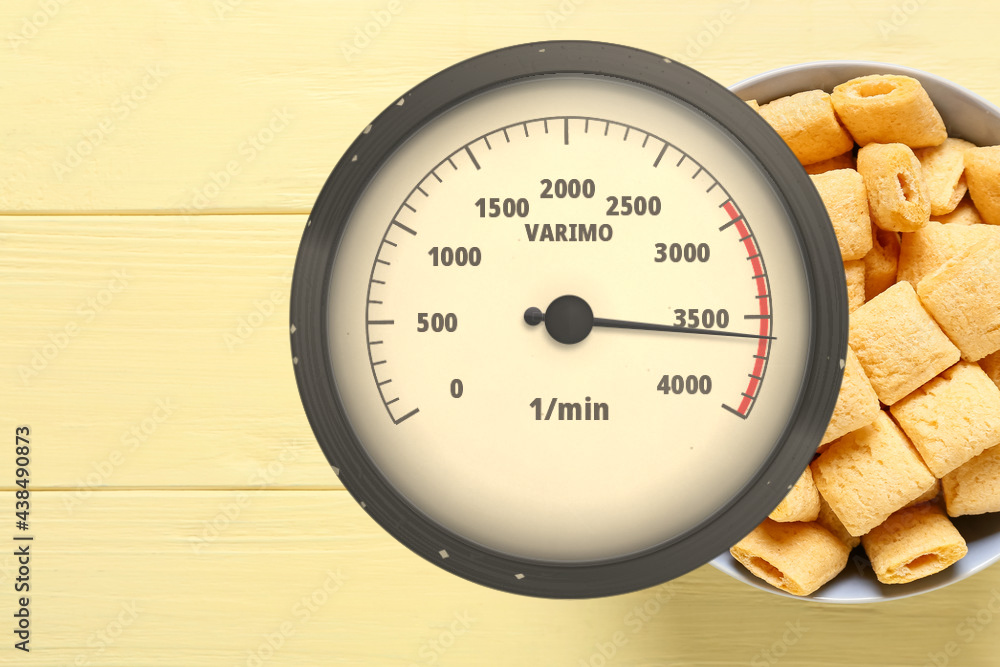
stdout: 3600 rpm
